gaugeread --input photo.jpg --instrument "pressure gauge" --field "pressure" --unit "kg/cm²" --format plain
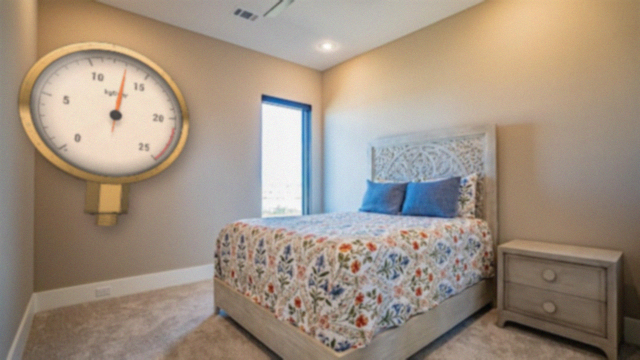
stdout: 13 kg/cm²
